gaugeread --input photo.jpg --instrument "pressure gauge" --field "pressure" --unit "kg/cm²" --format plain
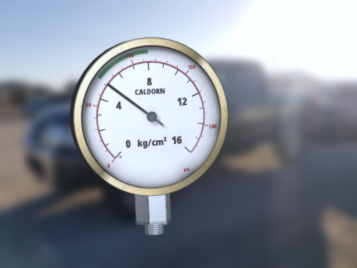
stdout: 5 kg/cm²
